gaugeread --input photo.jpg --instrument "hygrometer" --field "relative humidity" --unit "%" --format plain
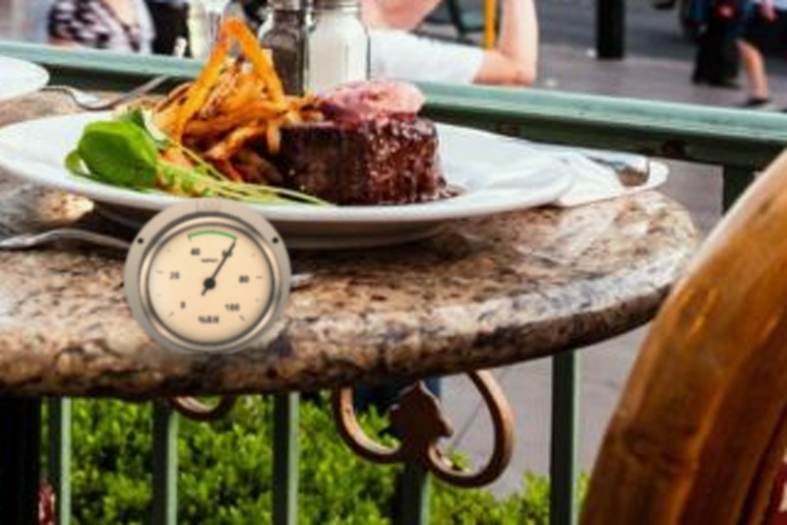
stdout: 60 %
